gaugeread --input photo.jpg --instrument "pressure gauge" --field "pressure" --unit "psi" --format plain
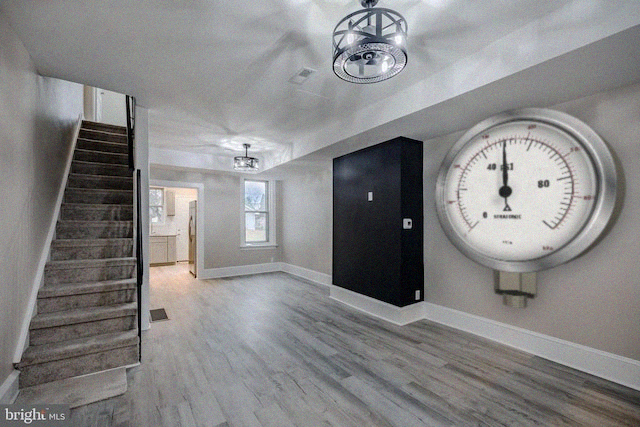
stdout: 50 psi
